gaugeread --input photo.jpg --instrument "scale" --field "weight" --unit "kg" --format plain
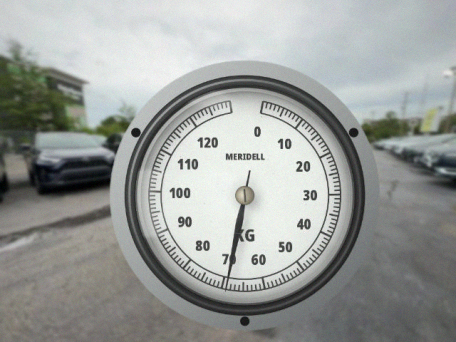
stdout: 69 kg
